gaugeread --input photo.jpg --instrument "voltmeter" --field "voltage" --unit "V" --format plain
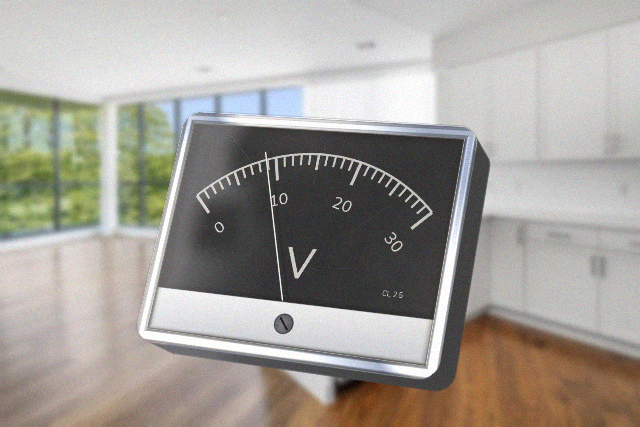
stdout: 9 V
